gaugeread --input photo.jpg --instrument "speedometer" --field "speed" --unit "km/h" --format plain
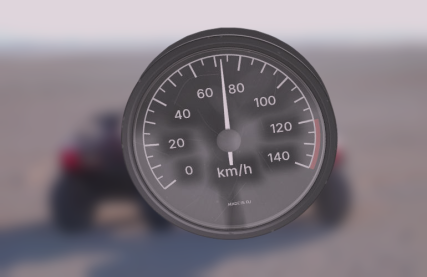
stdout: 72.5 km/h
